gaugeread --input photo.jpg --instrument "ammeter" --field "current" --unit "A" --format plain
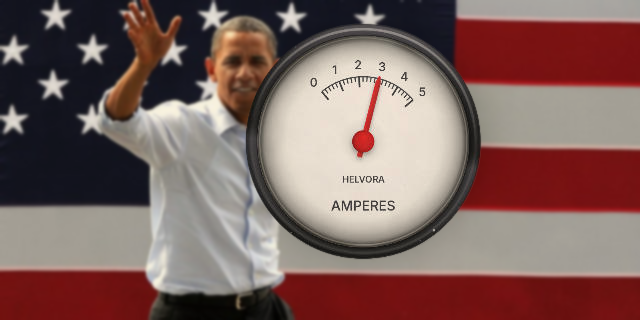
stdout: 3 A
